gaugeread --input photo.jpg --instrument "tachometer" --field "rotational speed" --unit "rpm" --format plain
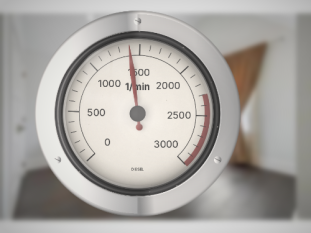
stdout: 1400 rpm
